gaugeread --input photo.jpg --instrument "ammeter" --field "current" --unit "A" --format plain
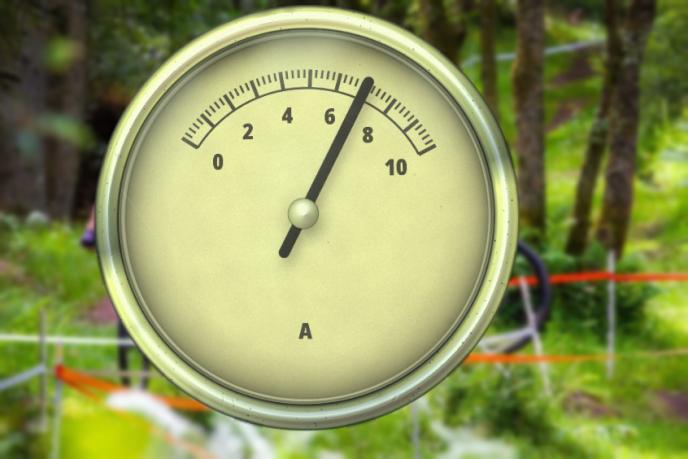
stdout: 7 A
